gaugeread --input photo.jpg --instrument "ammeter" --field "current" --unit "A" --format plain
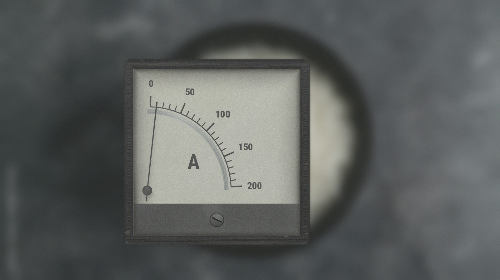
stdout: 10 A
